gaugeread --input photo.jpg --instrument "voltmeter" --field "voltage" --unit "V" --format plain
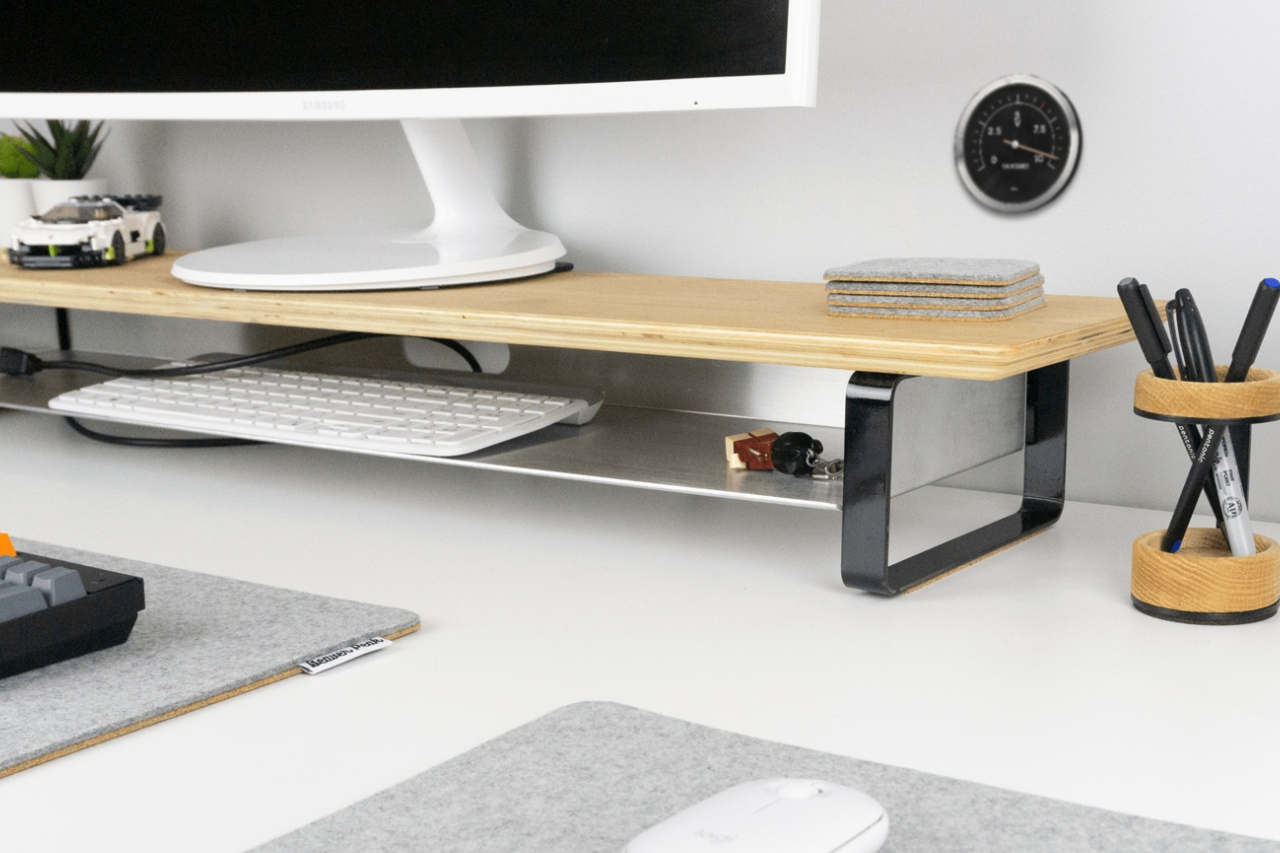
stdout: 9.5 V
